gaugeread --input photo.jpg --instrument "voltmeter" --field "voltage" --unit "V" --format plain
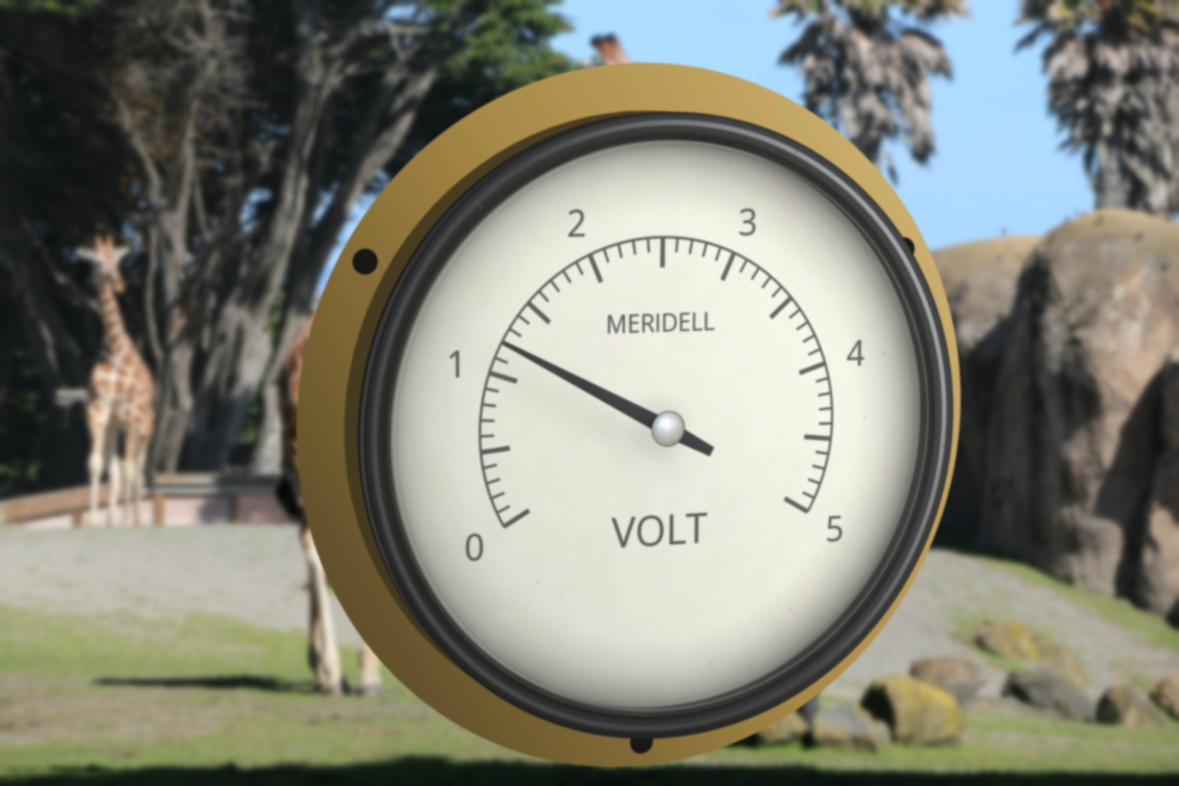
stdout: 1.2 V
